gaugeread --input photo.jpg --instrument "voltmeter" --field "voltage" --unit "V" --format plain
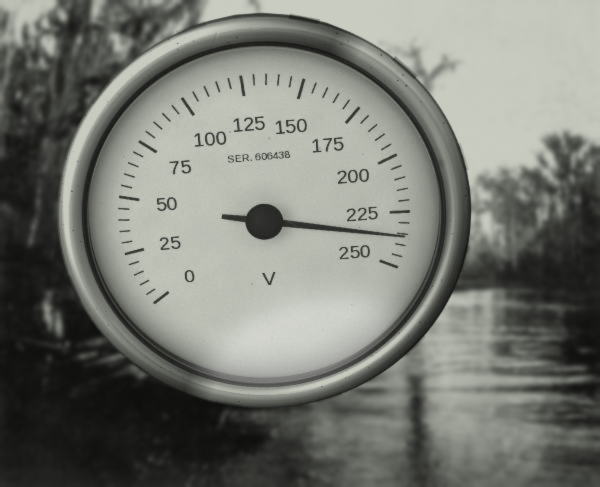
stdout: 235 V
